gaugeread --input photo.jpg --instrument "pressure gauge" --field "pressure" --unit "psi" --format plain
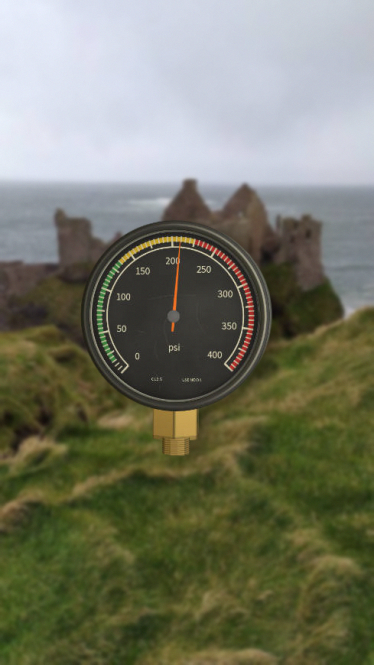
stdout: 210 psi
